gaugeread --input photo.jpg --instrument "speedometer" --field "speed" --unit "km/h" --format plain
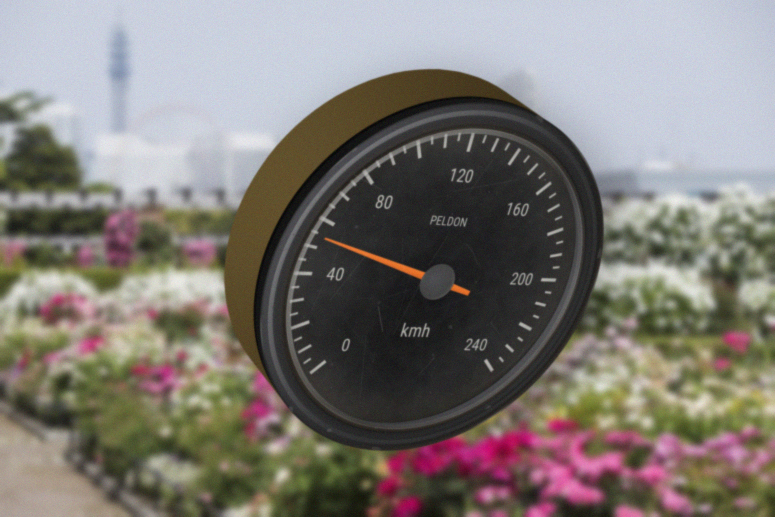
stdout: 55 km/h
